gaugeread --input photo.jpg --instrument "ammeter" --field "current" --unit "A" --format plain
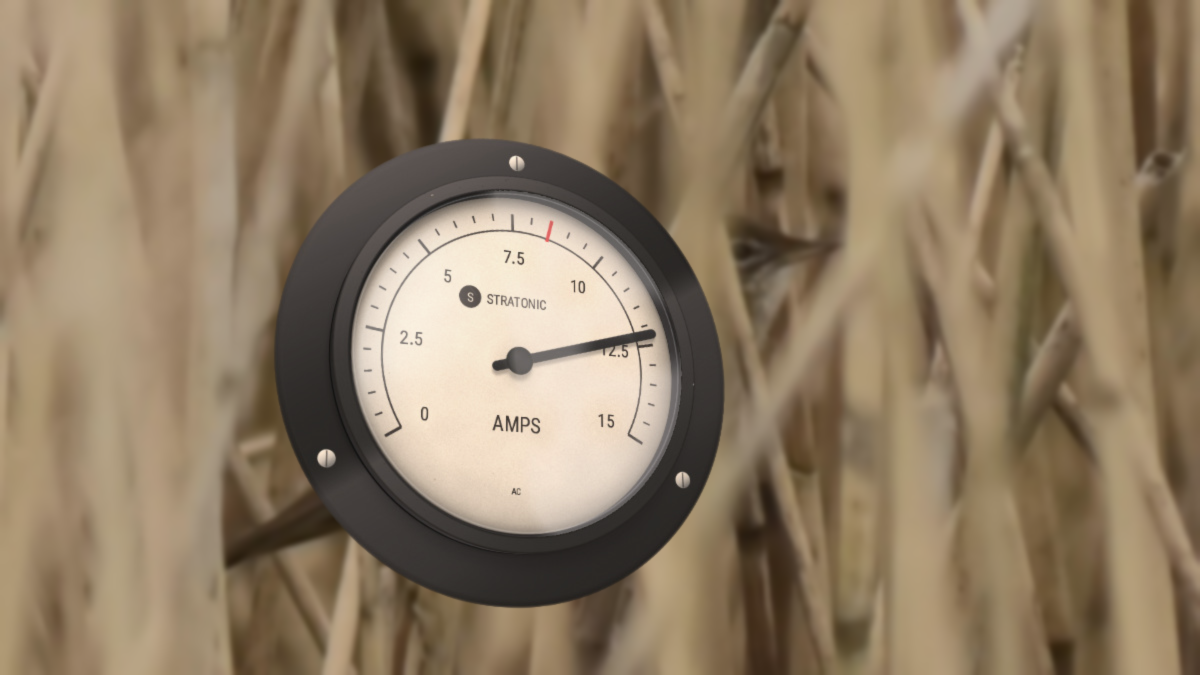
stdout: 12.25 A
